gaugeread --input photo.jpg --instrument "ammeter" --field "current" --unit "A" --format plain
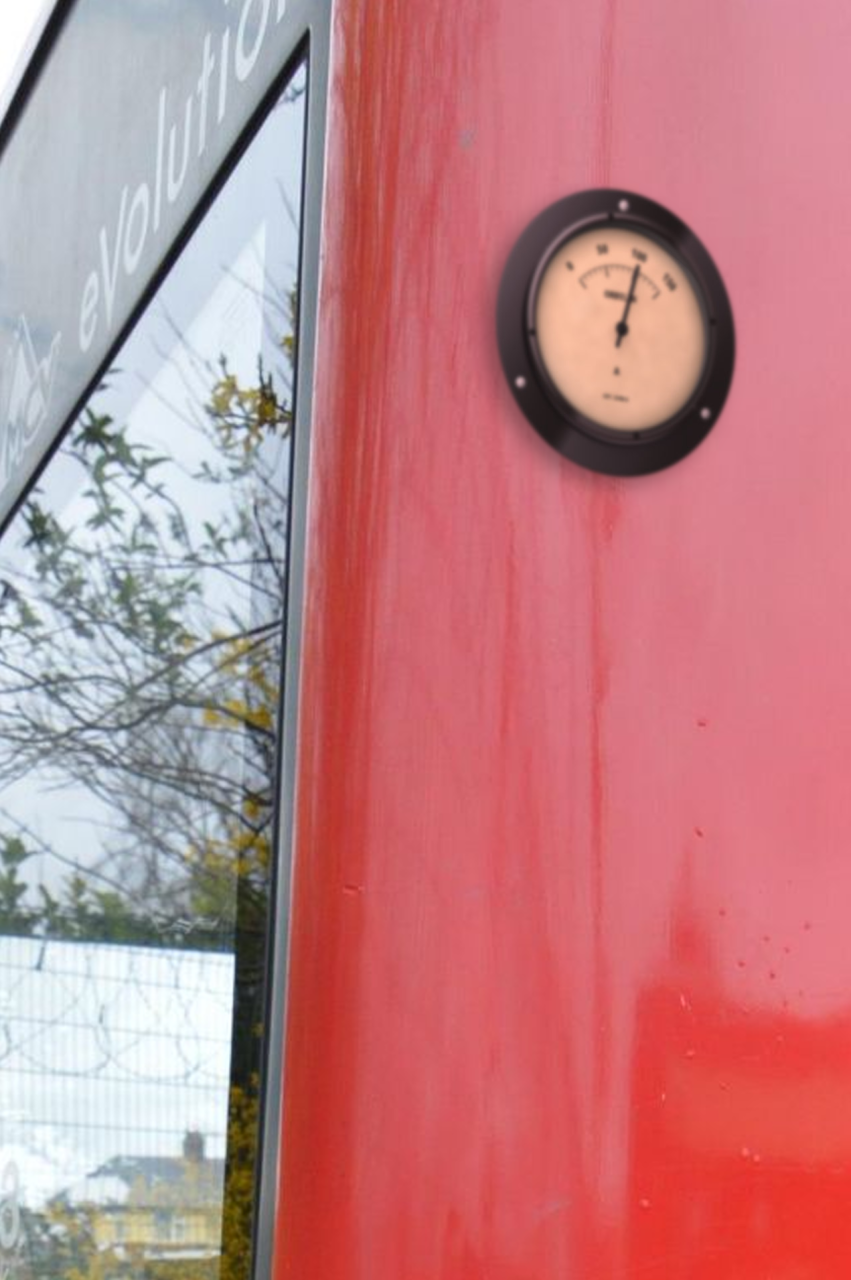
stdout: 100 A
